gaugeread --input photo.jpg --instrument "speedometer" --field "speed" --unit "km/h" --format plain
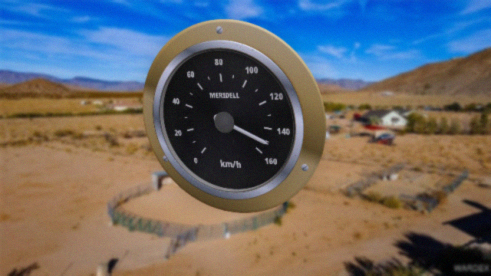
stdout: 150 km/h
